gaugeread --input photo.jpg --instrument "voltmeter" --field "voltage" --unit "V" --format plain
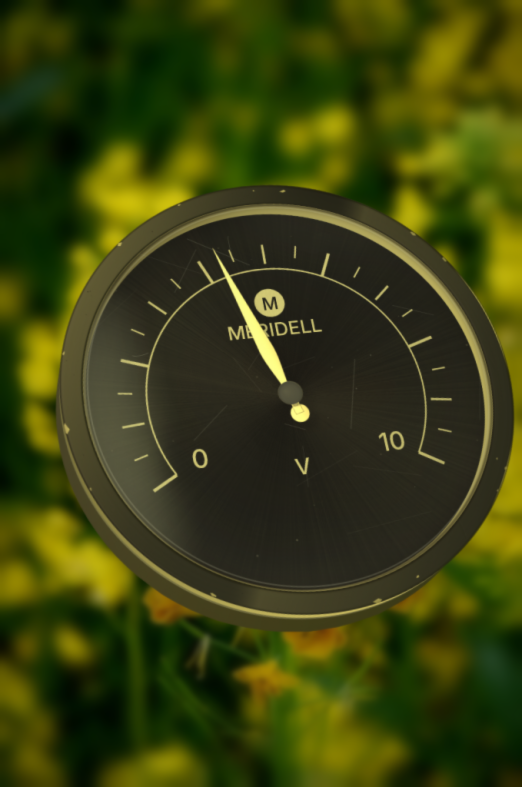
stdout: 4.25 V
